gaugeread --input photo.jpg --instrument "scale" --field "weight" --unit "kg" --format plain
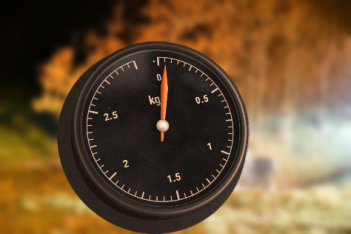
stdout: 0.05 kg
